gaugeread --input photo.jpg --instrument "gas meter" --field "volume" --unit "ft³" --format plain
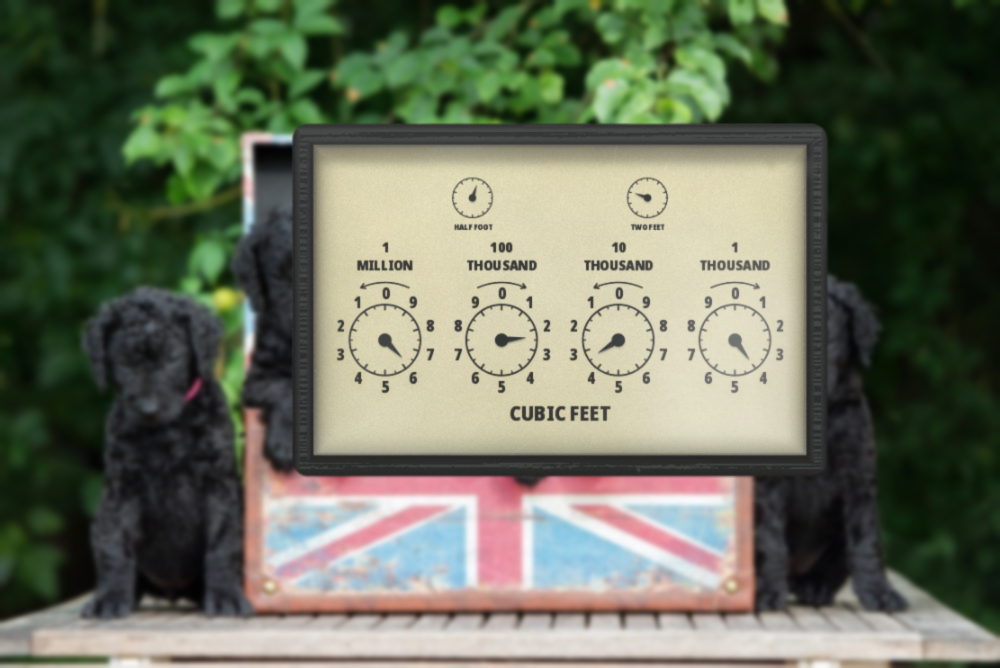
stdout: 623400 ft³
